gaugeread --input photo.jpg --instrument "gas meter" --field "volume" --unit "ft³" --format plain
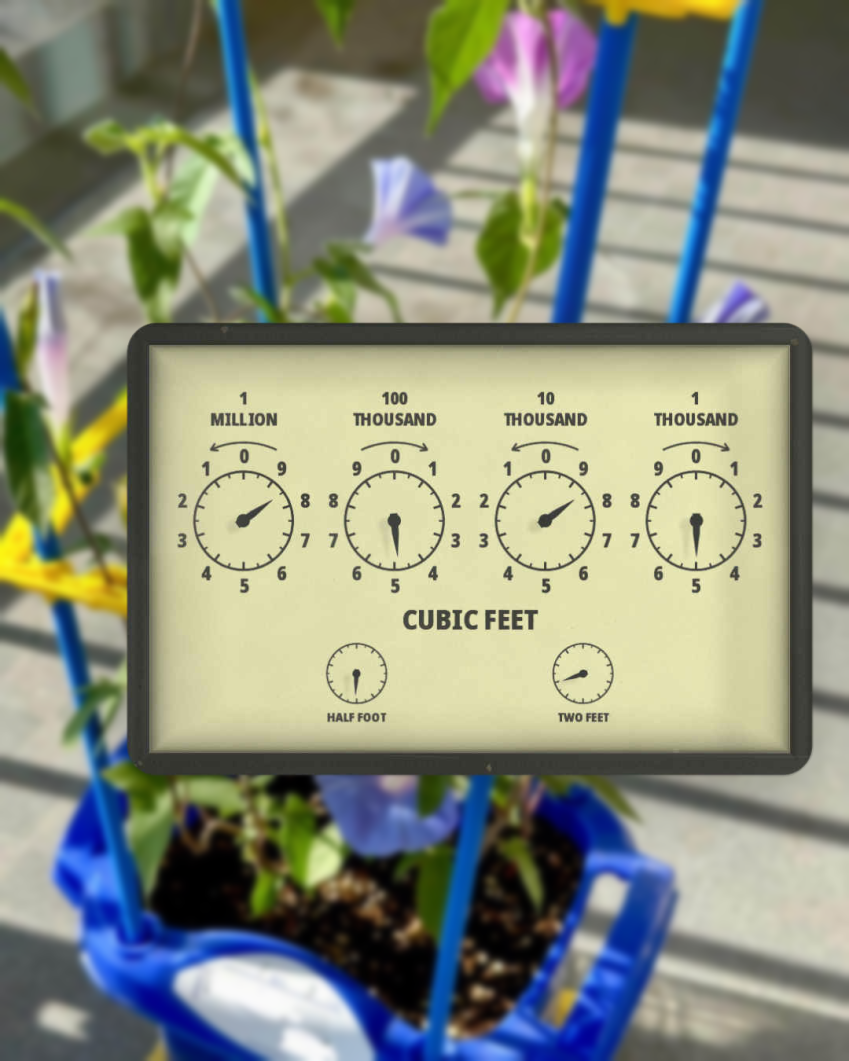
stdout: 848500 ft³
